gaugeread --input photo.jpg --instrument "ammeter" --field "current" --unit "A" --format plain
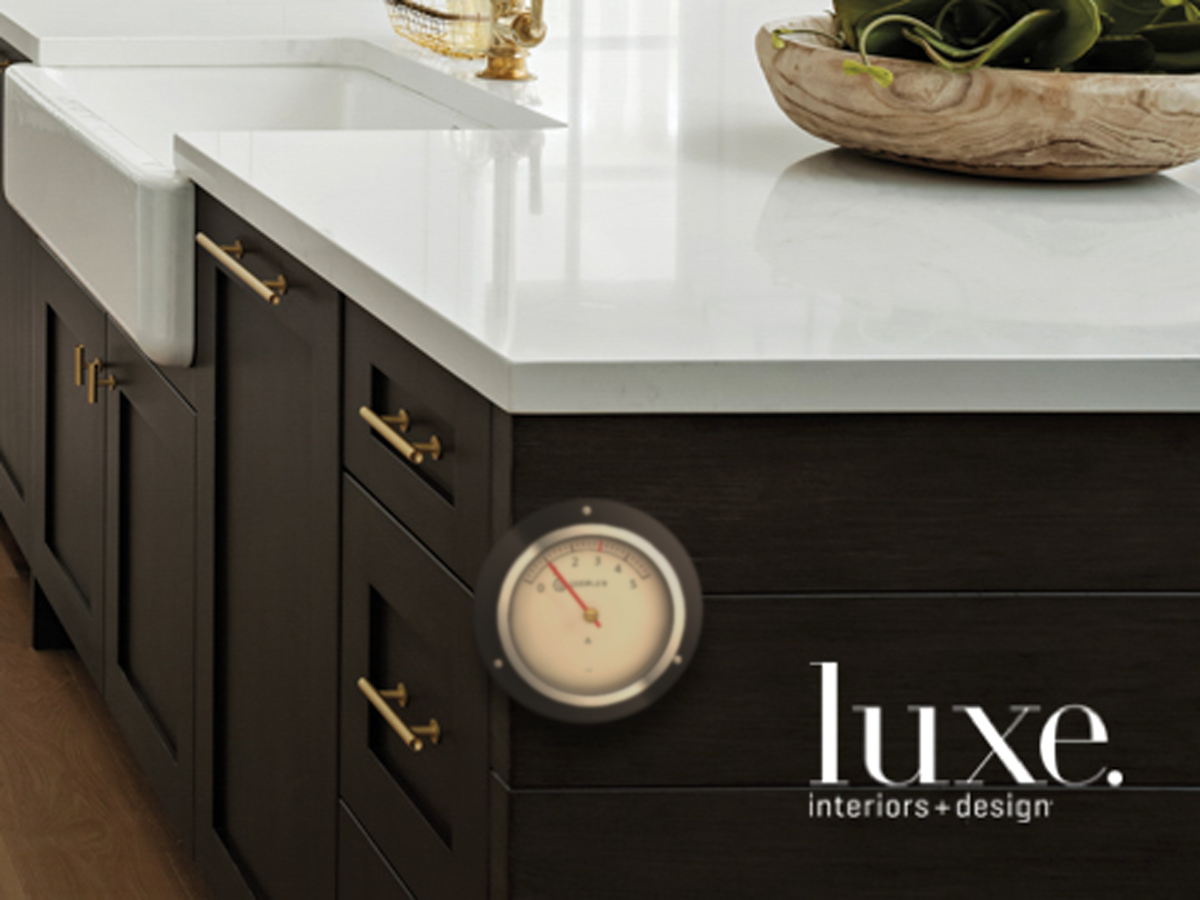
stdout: 1 A
